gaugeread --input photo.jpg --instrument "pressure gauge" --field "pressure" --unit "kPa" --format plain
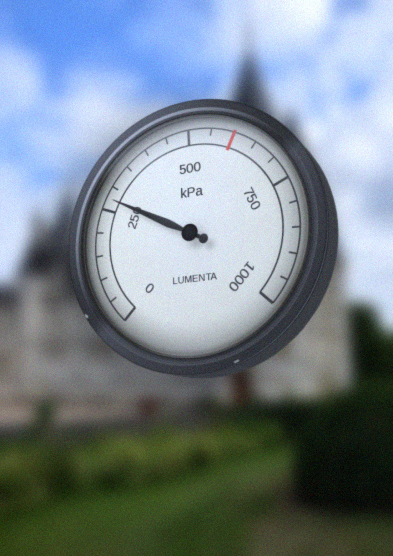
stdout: 275 kPa
